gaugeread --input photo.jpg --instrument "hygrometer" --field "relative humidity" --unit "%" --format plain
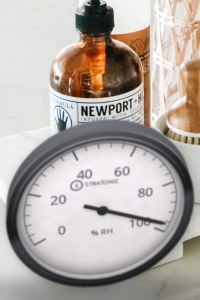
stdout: 96 %
